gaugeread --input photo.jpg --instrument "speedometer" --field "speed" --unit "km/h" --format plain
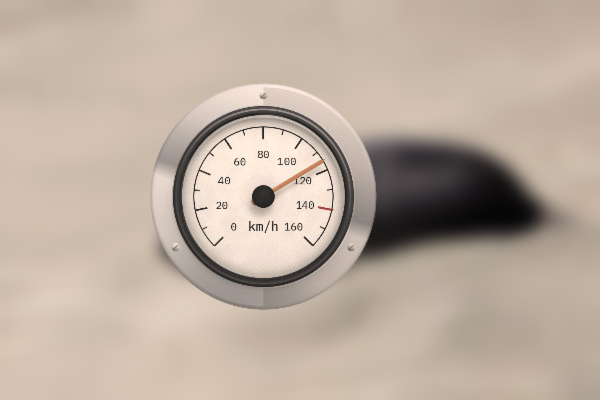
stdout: 115 km/h
